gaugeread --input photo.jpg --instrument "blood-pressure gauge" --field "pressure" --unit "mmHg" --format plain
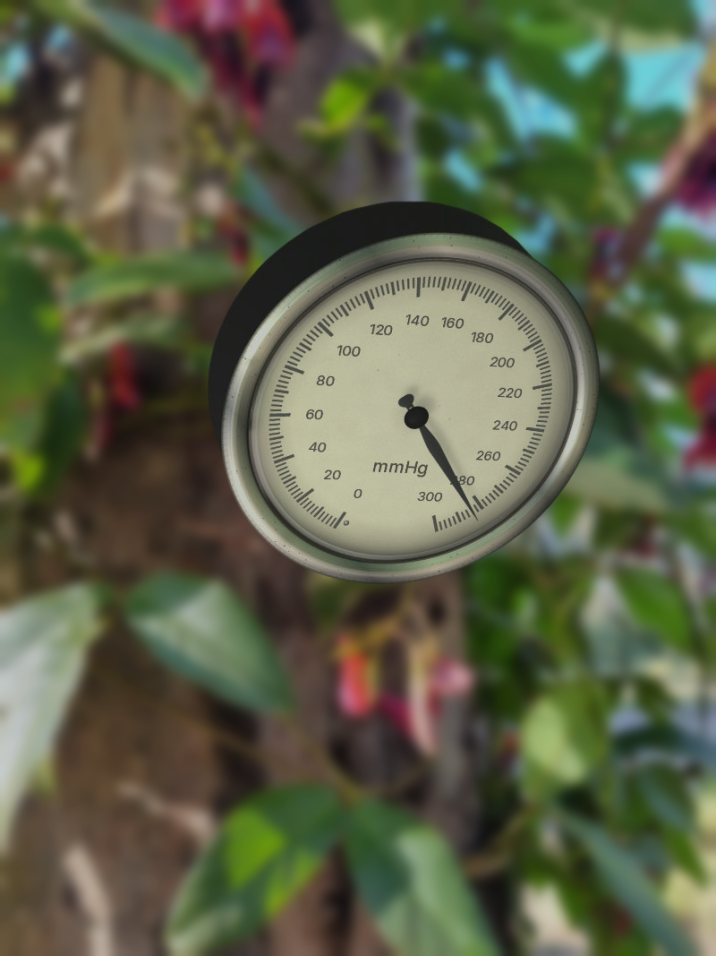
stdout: 284 mmHg
